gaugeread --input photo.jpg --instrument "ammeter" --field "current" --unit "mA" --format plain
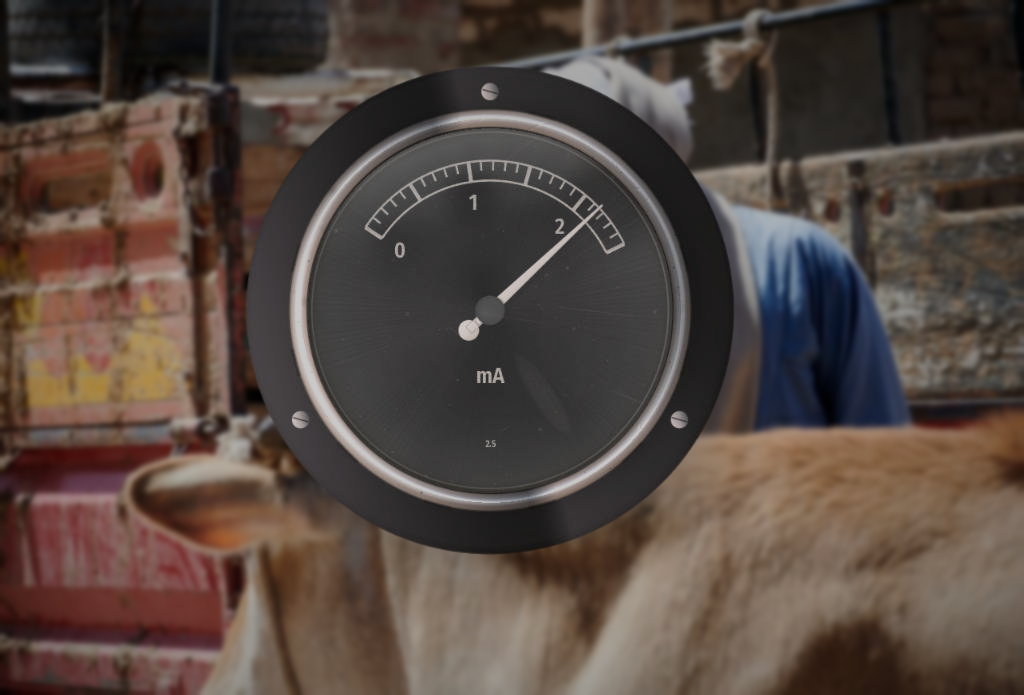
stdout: 2.15 mA
